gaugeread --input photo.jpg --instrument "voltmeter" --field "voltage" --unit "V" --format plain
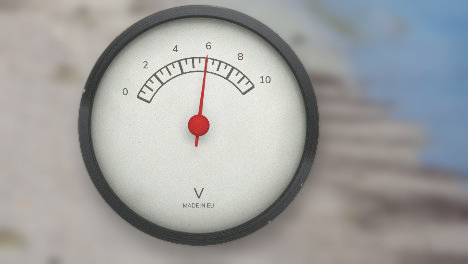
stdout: 6 V
